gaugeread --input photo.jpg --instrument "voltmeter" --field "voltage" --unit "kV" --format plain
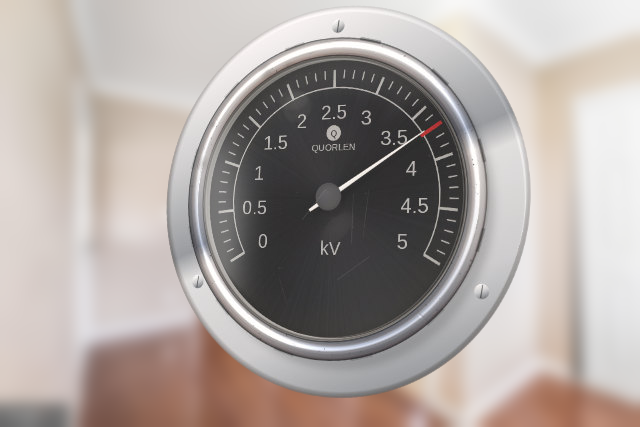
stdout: 3.7 kV
